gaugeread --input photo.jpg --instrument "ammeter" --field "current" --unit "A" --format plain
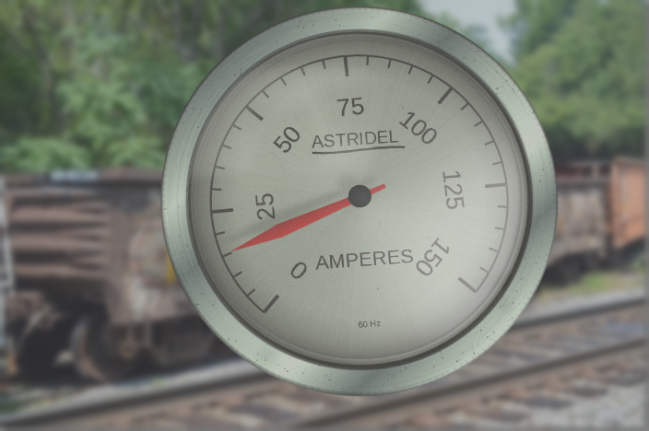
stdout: 15 A
